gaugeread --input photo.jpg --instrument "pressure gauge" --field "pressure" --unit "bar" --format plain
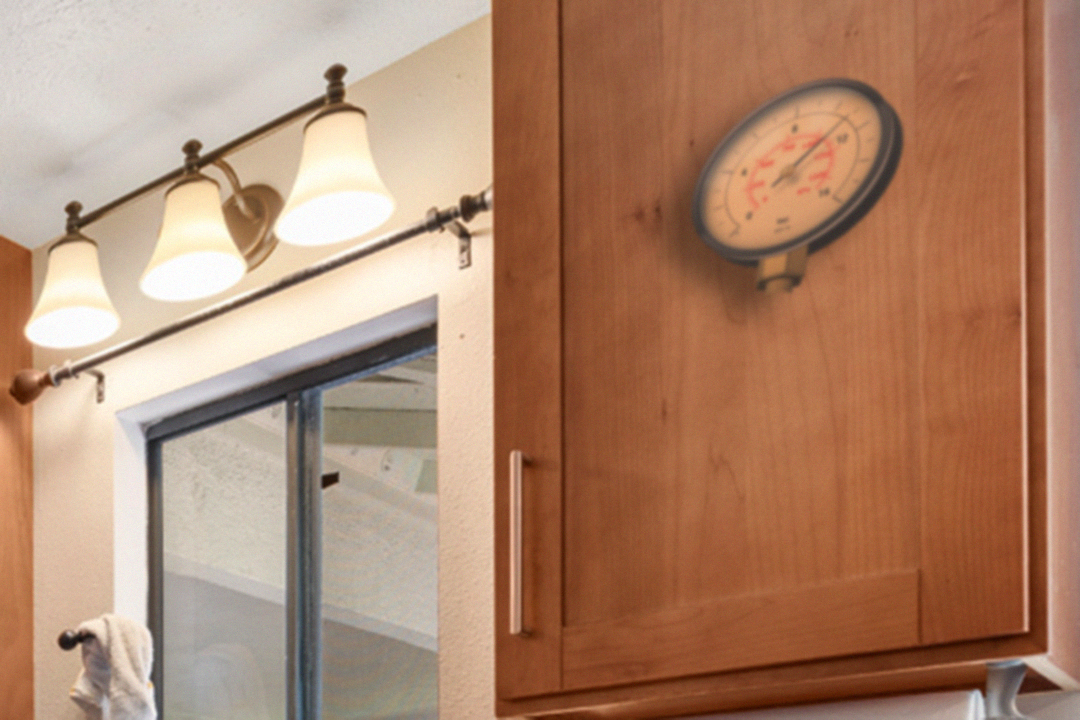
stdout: 11 bar
